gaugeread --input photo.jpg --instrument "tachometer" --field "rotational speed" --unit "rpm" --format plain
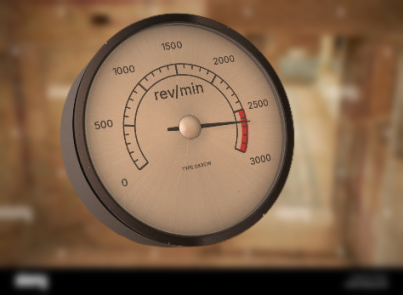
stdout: 2650 rpm
